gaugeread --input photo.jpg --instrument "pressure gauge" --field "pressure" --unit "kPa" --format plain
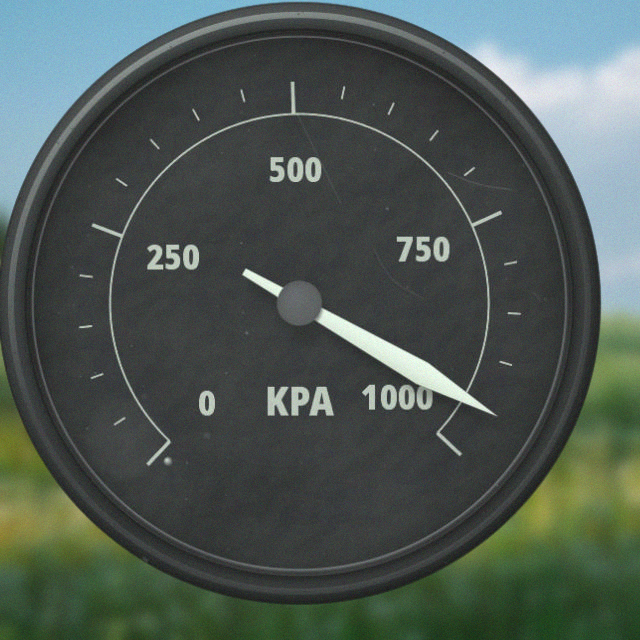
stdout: 950 kPa
